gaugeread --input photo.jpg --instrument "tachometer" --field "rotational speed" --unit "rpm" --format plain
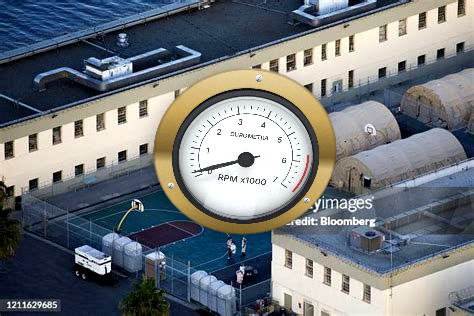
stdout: 200 rpm
